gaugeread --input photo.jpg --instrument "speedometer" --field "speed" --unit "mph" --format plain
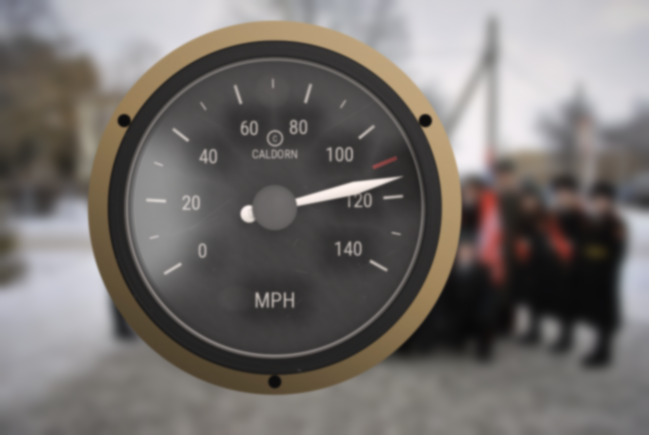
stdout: 115 mph
